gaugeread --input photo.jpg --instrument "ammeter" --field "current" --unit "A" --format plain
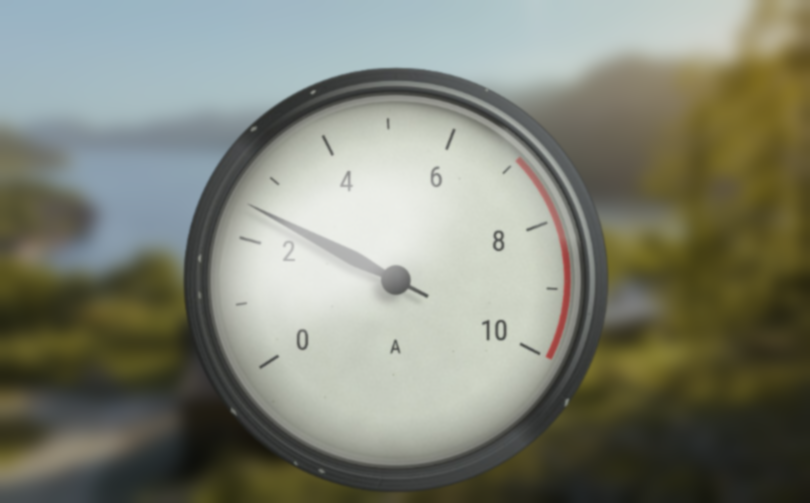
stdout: 2.5 A
